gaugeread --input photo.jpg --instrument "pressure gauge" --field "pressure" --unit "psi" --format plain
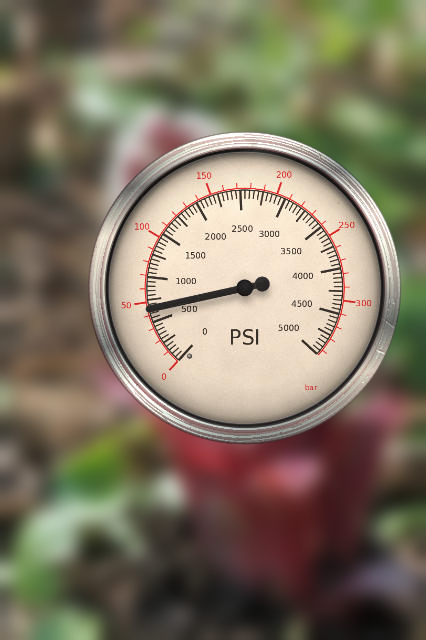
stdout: 650 psi
